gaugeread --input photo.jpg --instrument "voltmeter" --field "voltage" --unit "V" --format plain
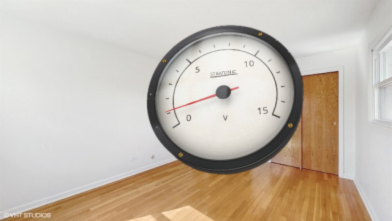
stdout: 1 V
